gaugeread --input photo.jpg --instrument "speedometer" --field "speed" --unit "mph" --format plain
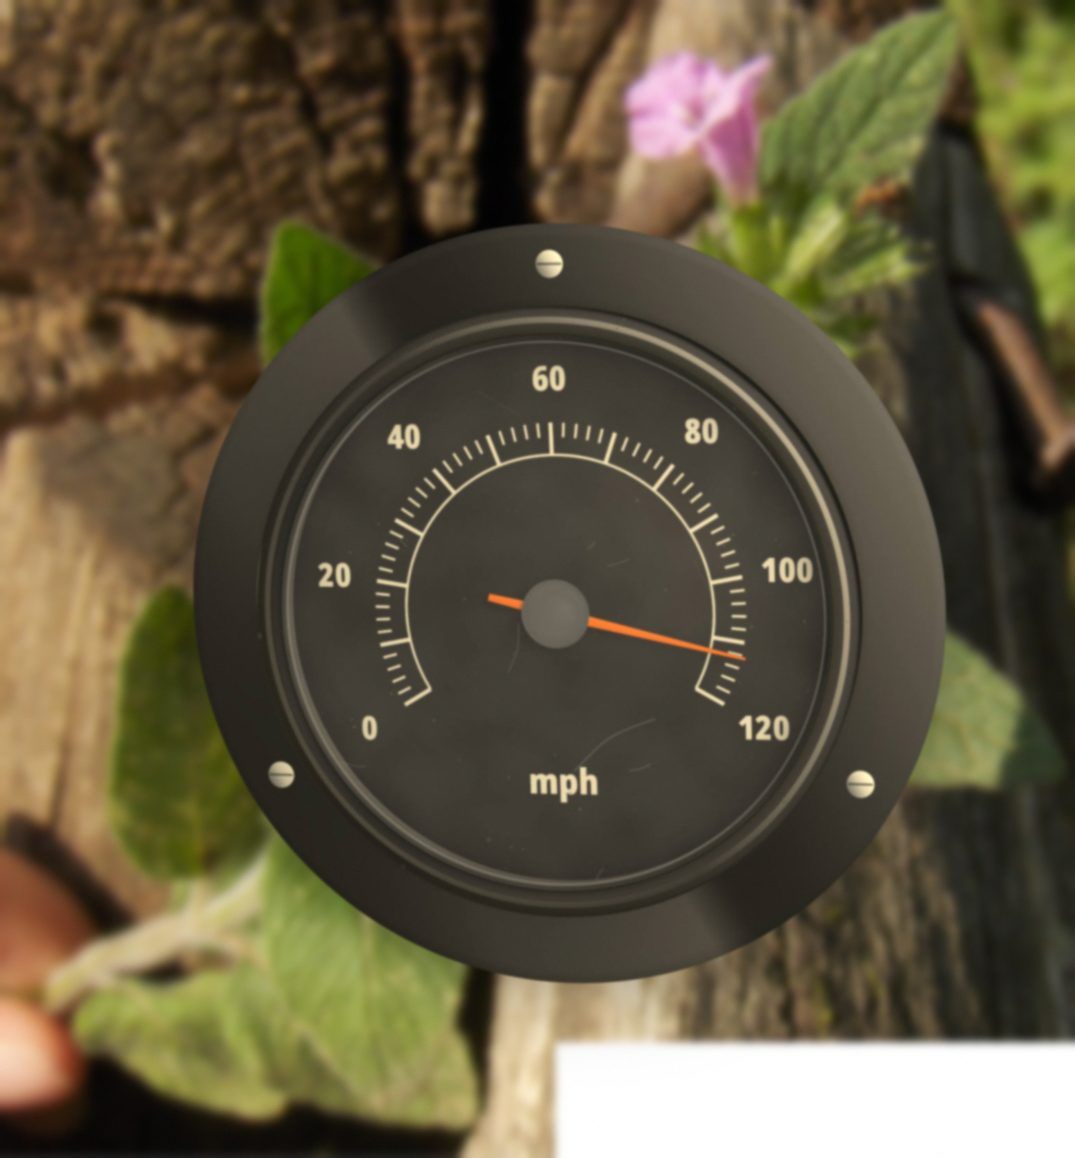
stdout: 112 mph
